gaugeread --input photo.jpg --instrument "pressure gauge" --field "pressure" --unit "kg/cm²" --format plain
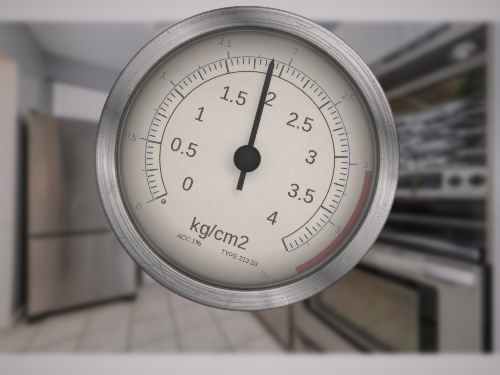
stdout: 1.9 kg/cm²
